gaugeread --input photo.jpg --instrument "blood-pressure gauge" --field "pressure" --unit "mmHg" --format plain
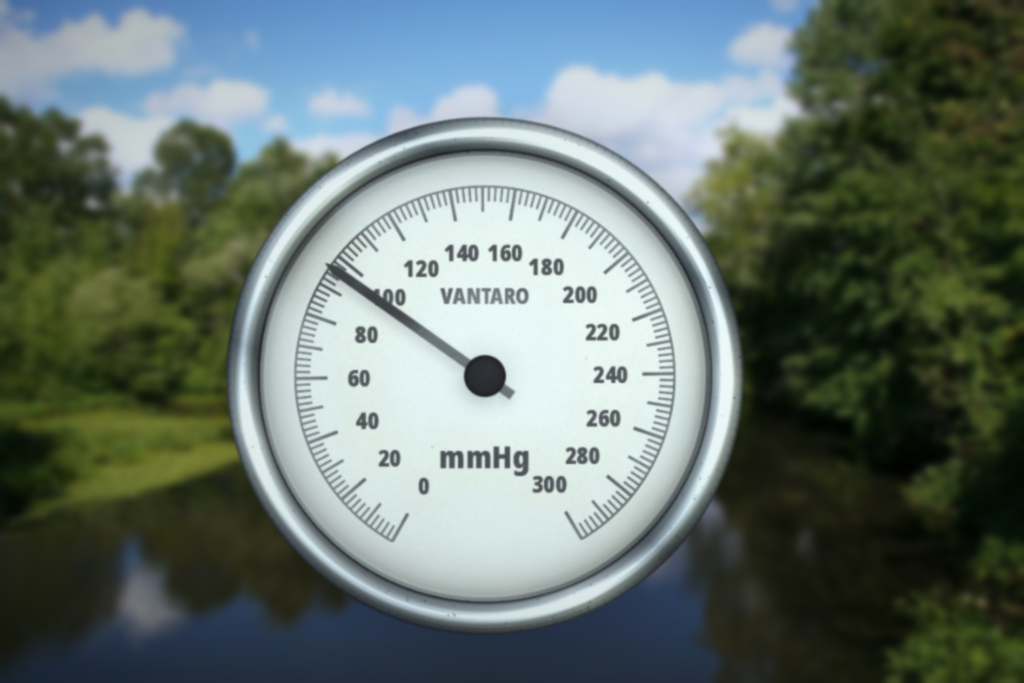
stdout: 96 mmHg
